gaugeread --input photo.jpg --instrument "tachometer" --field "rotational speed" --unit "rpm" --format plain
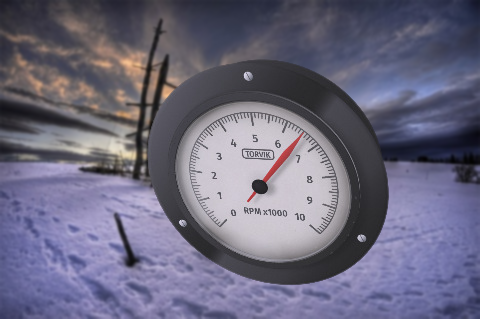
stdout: 6500 rpm
